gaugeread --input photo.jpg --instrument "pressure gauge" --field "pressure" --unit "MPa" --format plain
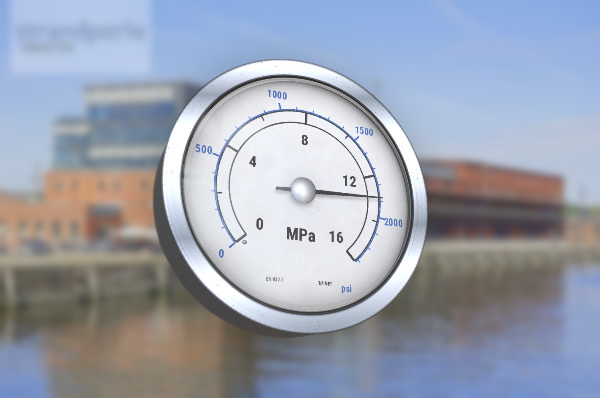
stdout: 13 MPa
